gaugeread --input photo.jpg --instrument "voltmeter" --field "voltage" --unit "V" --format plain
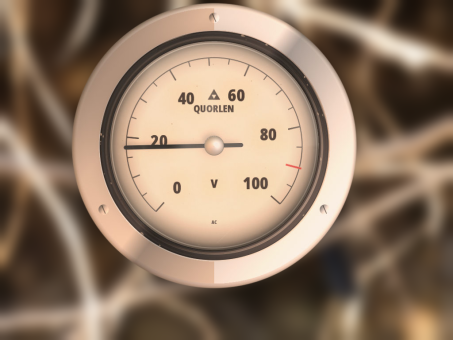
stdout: 17.5 V
